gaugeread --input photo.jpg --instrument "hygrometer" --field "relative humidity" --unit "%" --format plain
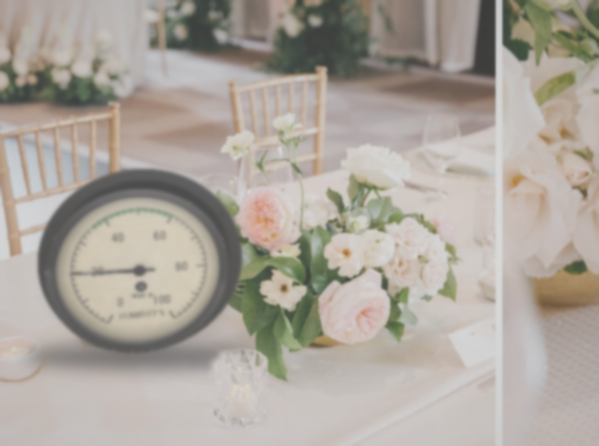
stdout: 20 %
